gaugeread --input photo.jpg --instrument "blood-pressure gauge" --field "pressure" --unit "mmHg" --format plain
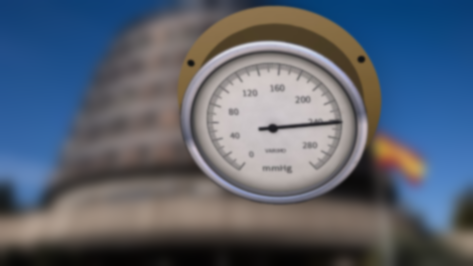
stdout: 240 mmHg
